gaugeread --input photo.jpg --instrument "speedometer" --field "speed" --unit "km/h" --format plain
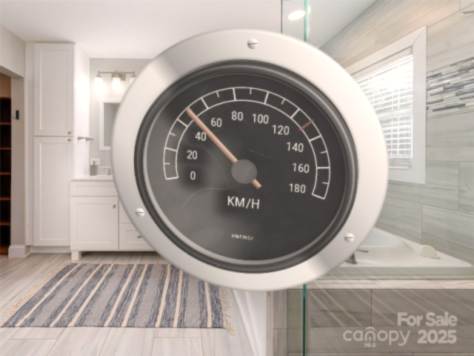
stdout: 50 km/h
